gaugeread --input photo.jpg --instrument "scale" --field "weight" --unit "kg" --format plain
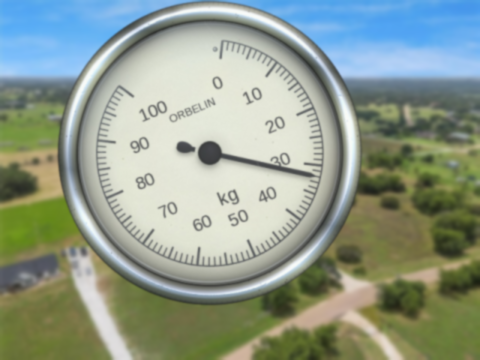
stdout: 32 kg
